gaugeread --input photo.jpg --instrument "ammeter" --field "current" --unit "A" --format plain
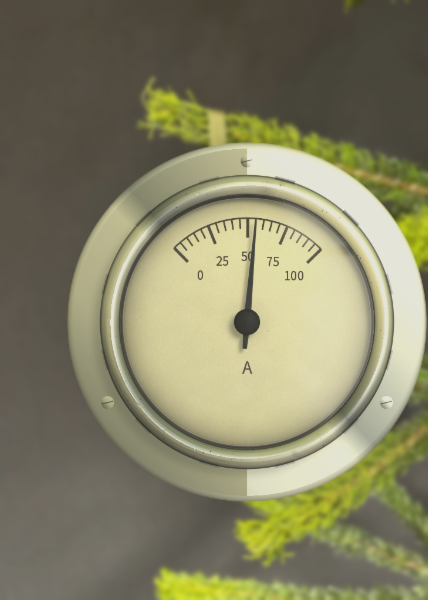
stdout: 55 A
